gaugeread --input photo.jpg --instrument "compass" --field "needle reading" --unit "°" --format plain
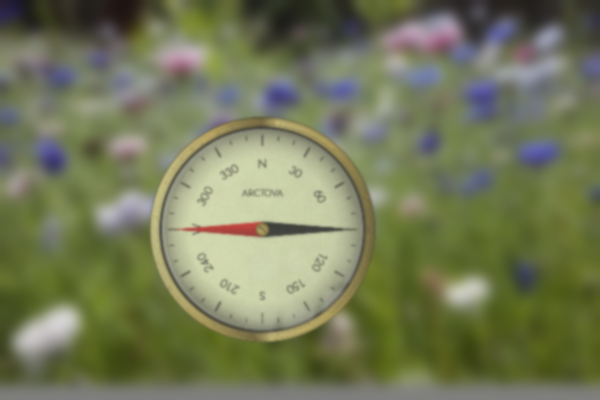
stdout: 270 °
